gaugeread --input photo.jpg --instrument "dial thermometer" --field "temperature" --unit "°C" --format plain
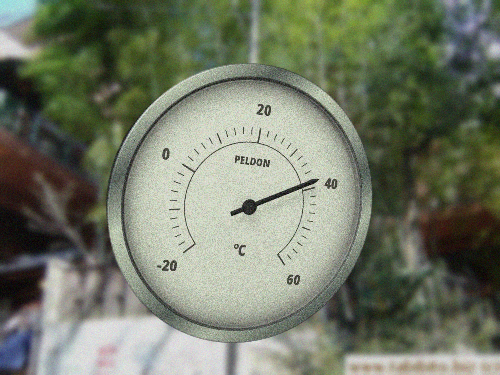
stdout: 38 °C
